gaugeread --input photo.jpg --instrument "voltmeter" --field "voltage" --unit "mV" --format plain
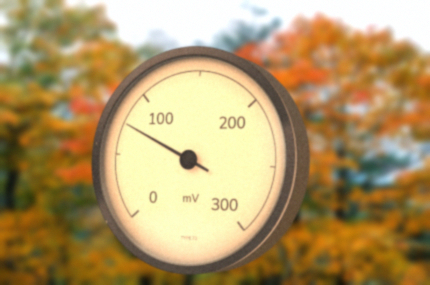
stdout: 75 mV
